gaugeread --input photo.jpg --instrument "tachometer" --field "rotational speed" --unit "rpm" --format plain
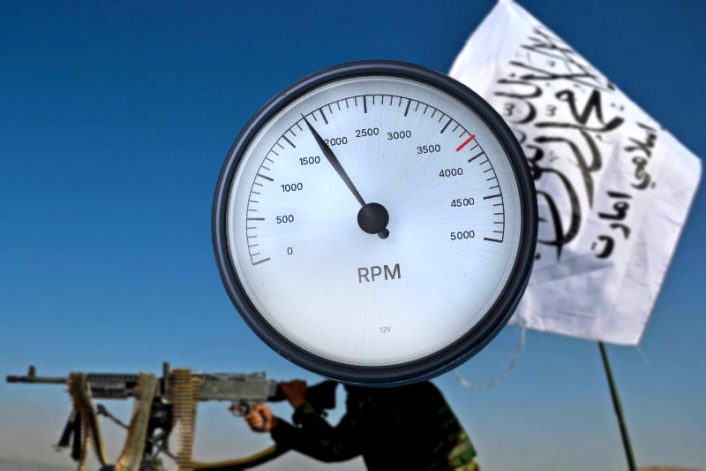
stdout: 1800 rpm
